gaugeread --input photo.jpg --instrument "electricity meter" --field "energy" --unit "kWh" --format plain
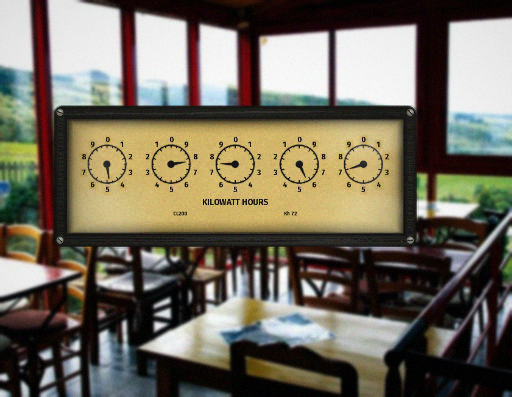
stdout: 47757 kWh
